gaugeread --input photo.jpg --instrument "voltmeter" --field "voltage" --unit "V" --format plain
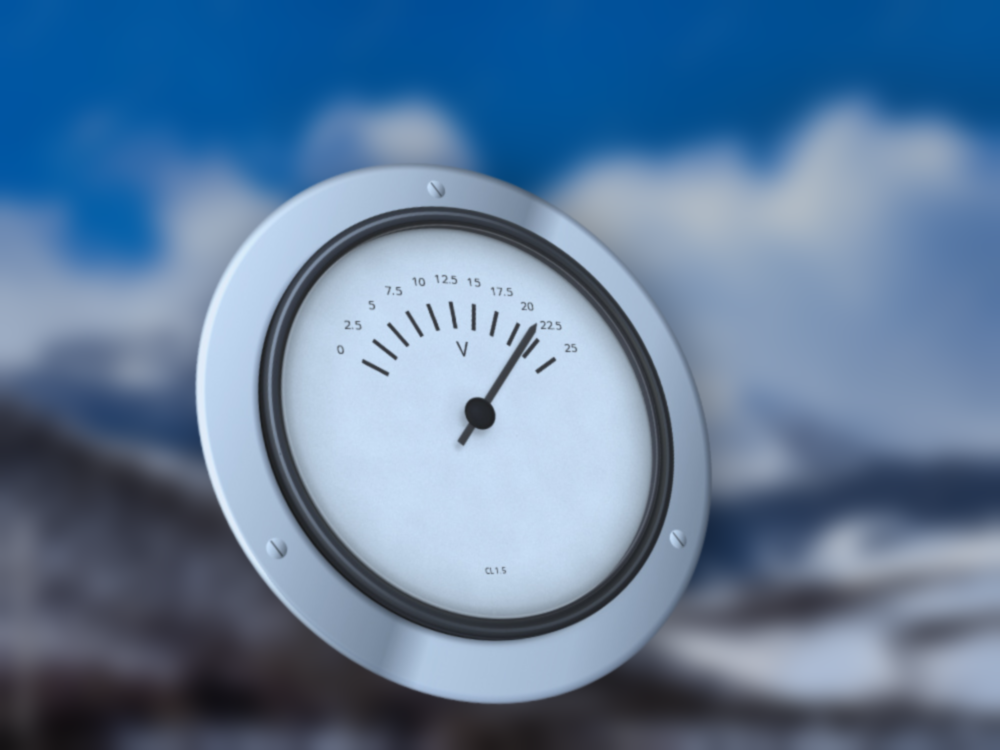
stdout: 21.25 V
